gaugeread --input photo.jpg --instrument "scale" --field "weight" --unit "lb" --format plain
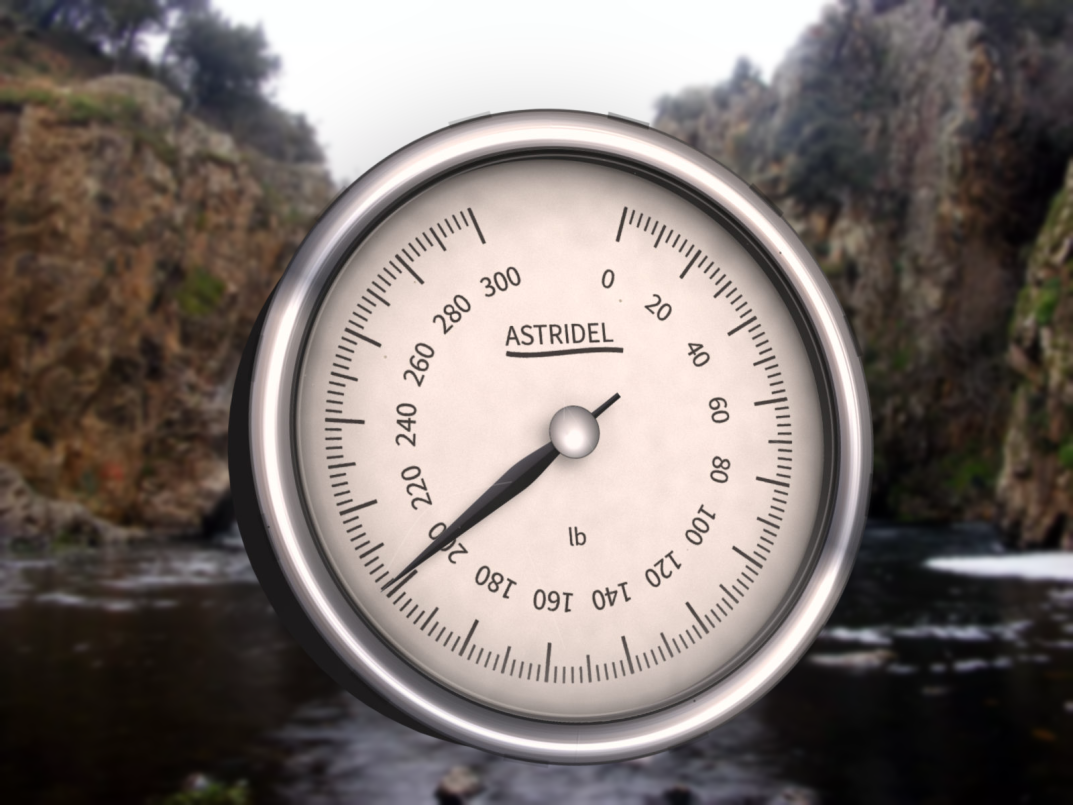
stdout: 202 lb
